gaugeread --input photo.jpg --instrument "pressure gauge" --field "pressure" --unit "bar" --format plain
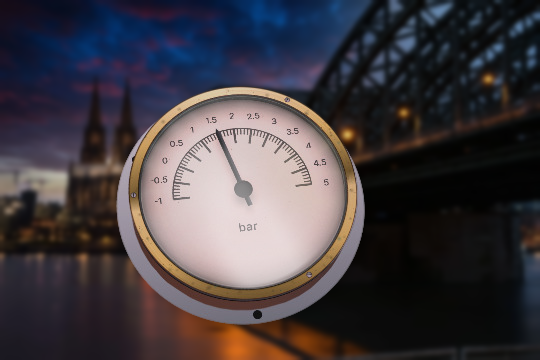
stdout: 1.5 bar
